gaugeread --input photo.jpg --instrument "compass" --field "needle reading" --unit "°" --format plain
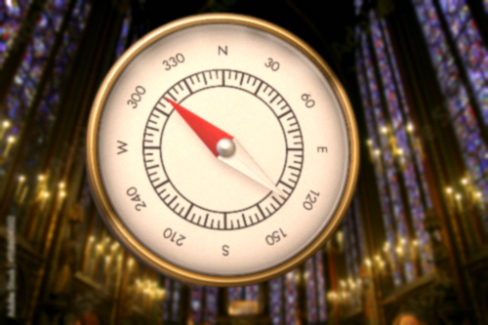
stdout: 310 °
